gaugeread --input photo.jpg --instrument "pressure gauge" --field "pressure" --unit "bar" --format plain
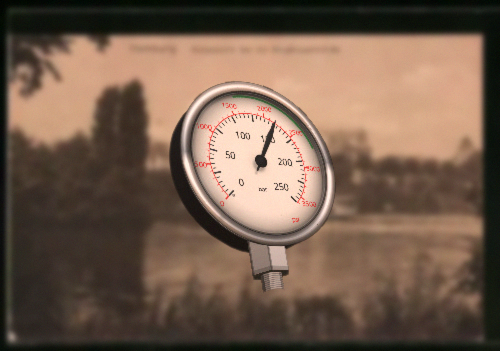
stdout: 150 bar
